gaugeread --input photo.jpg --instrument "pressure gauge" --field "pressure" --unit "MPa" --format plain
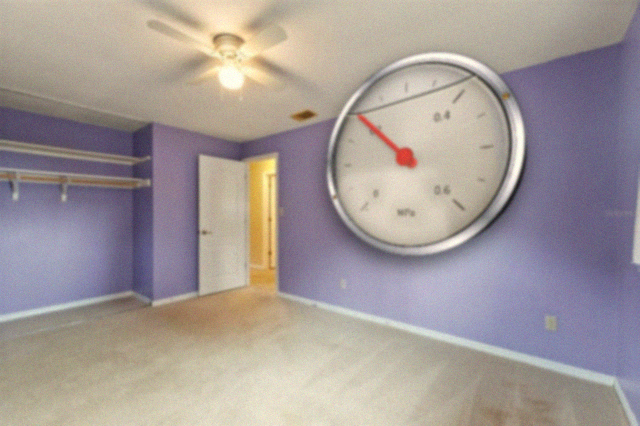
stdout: 0.2 MPa
